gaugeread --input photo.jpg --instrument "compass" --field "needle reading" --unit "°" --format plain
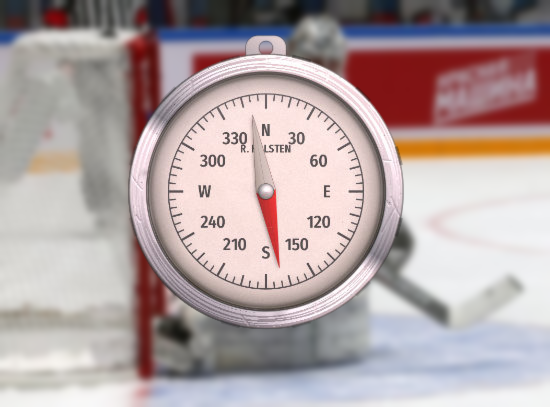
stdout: 170 °
